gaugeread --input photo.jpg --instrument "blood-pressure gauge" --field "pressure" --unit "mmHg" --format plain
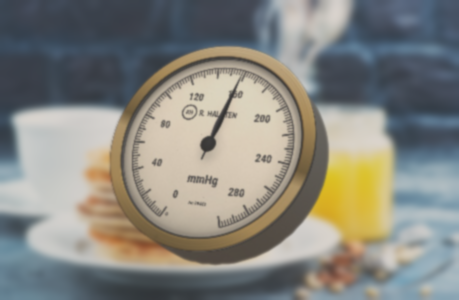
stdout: 160 mmHg
